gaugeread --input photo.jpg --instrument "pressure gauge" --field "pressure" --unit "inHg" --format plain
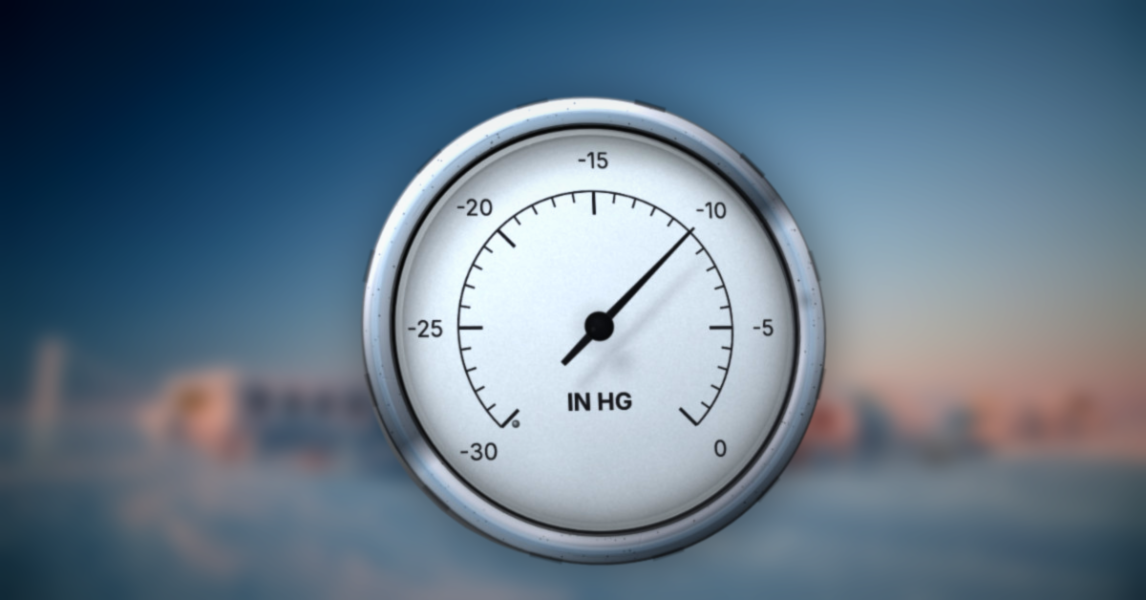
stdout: -10 inHg
